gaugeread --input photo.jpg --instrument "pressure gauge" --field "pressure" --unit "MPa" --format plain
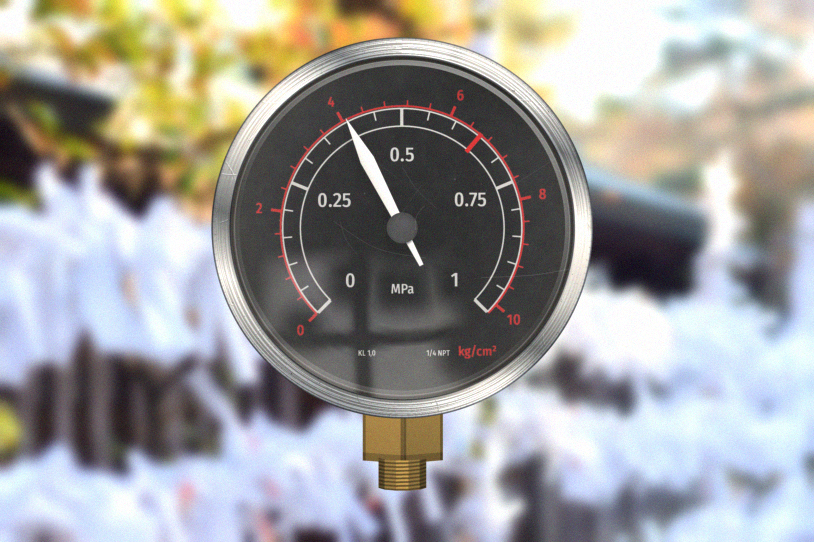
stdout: 0.4 MPa
